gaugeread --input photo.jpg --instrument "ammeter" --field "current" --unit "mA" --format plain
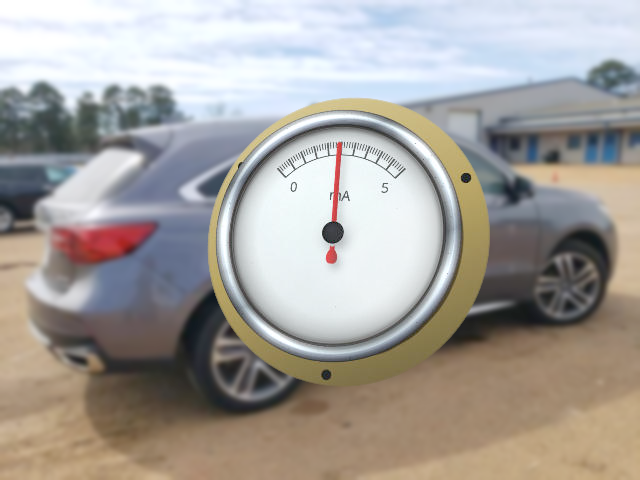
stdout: 2.5 mA
